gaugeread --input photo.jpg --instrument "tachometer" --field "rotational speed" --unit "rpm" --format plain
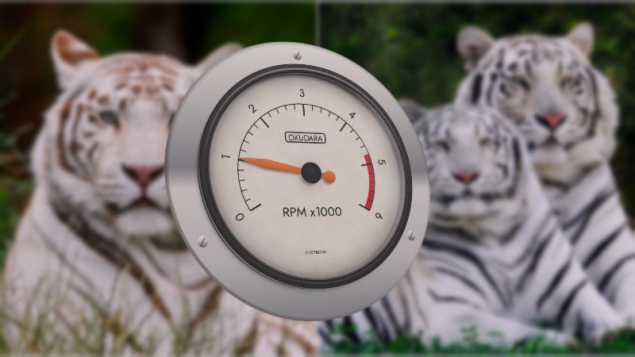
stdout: 1000 rpm
